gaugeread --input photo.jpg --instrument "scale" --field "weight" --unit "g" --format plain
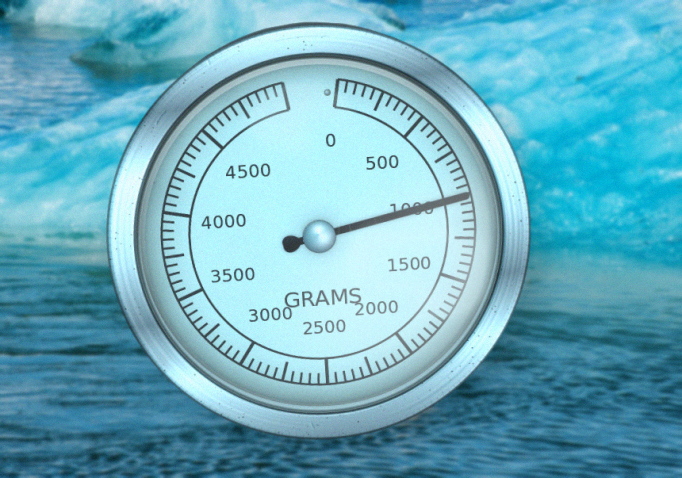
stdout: 1000 g
